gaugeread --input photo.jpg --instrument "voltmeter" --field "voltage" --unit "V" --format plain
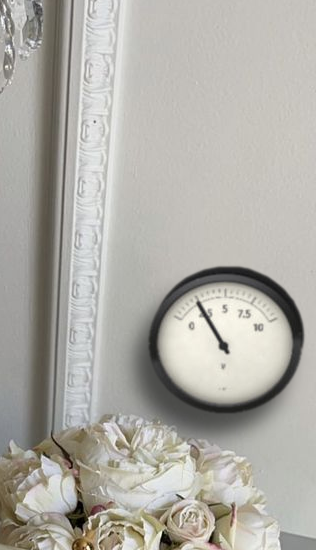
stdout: 2.5 V
